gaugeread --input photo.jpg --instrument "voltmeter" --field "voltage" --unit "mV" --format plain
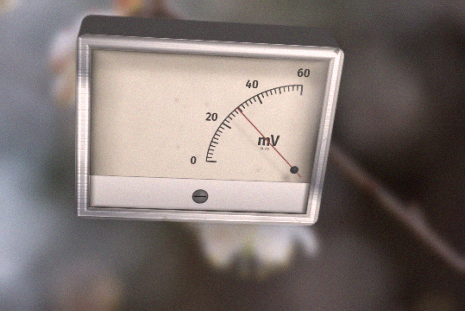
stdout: 30 mV
